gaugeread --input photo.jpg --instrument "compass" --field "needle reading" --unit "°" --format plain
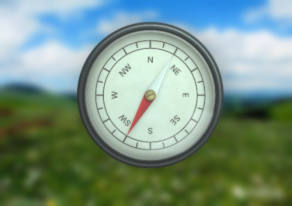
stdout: 210 °
